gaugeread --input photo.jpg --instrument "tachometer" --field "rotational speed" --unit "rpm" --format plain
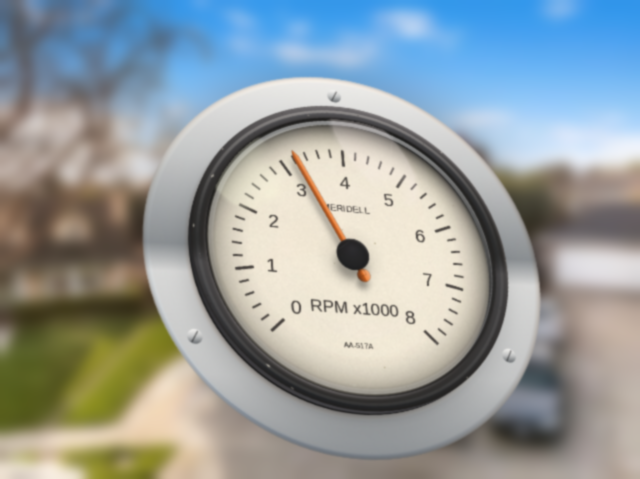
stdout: 3200 rpm
